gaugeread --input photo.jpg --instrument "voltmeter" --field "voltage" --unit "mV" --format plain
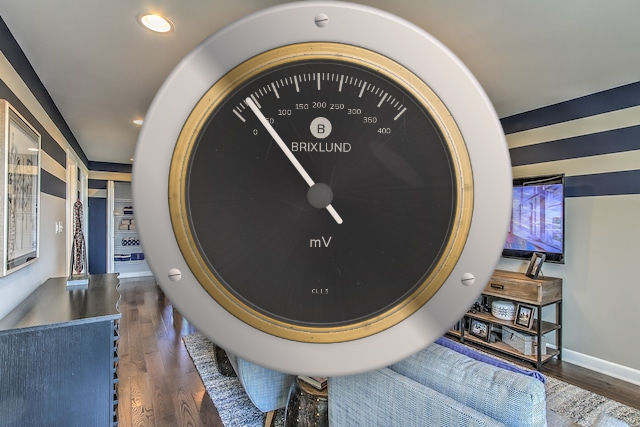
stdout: 40 mV
